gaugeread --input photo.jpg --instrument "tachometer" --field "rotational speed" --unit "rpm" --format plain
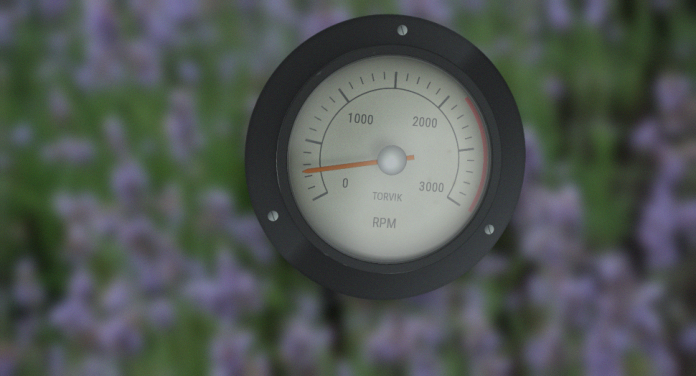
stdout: 250 rpm
